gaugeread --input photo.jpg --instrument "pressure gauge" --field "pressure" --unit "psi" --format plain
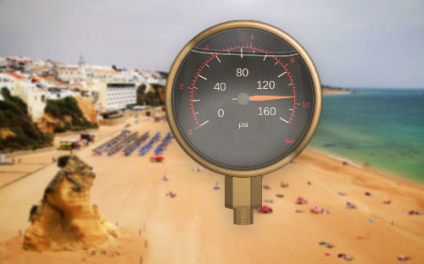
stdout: 140 psi
